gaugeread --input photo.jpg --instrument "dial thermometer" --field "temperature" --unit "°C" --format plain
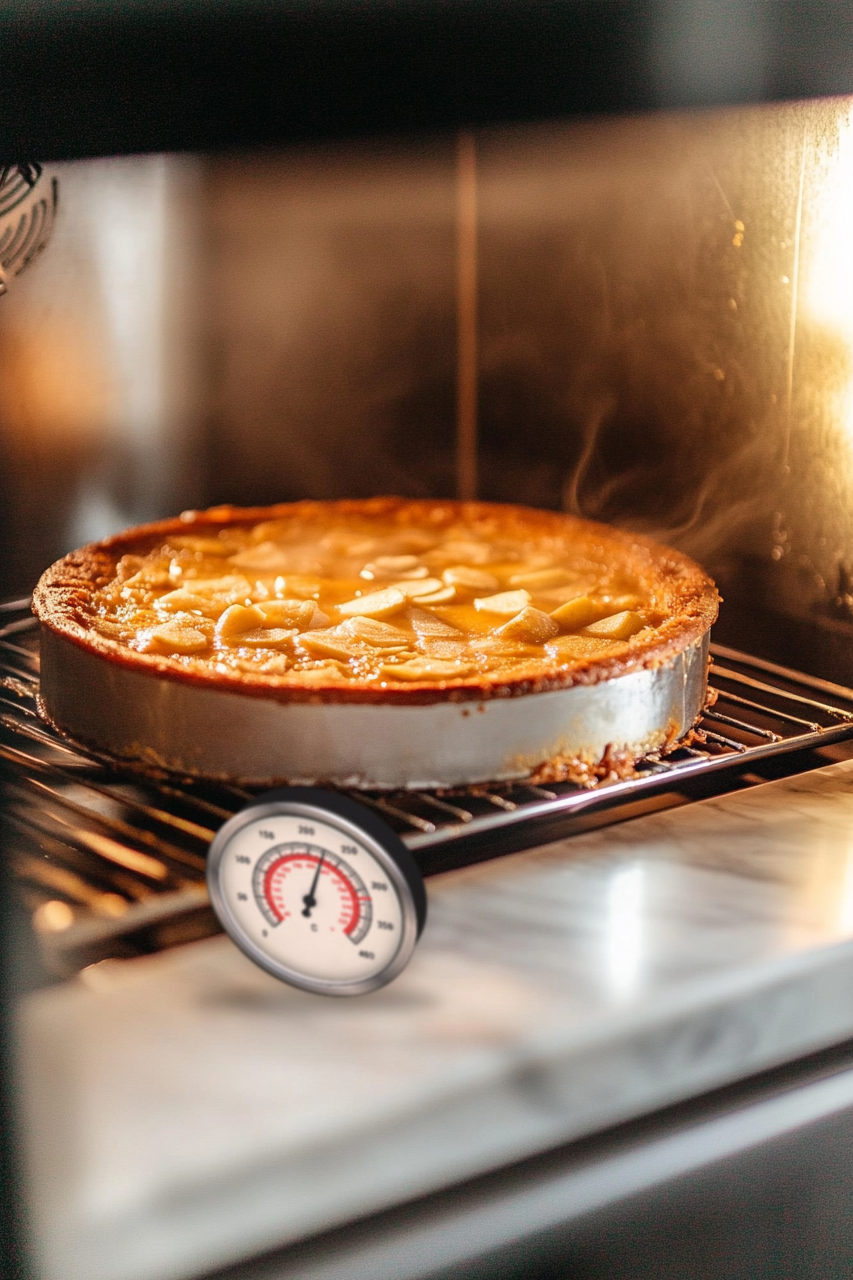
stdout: 225 °C
